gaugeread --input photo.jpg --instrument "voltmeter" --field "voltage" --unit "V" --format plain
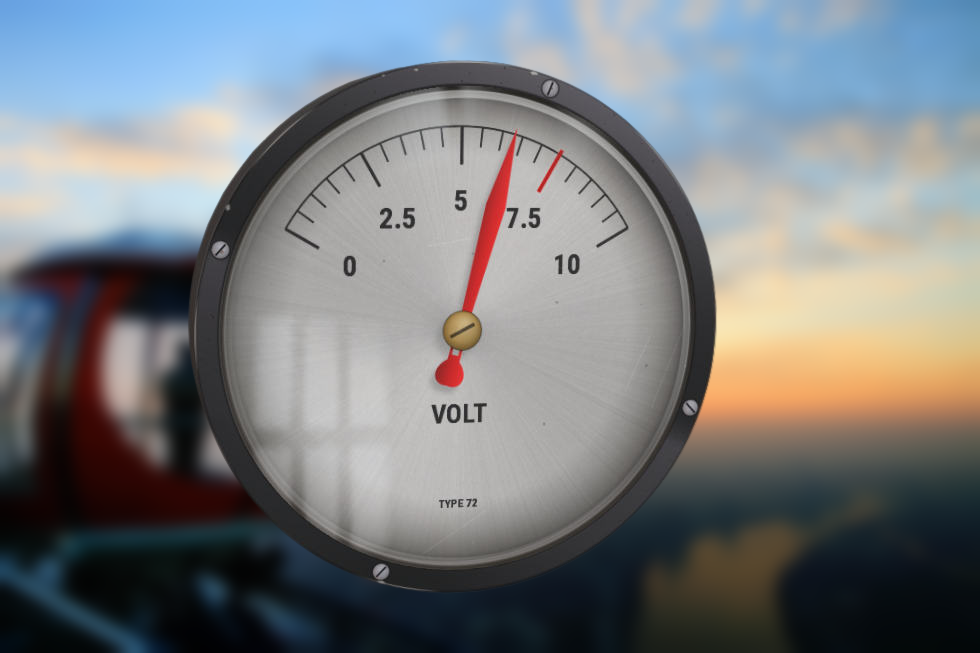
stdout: 6.25 V
